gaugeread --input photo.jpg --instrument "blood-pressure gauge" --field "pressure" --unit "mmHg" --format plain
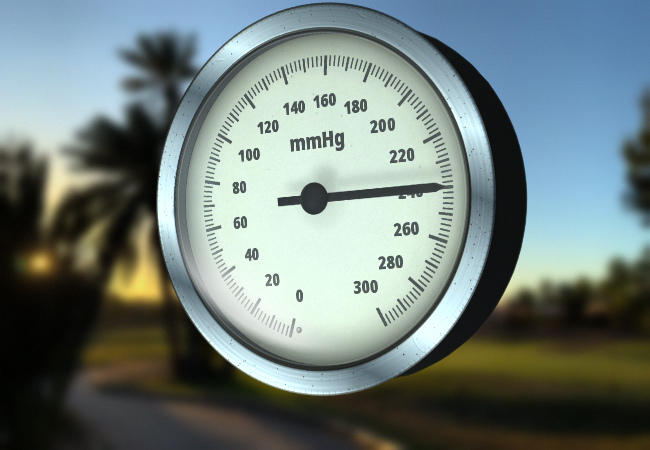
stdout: 240 mmHg
